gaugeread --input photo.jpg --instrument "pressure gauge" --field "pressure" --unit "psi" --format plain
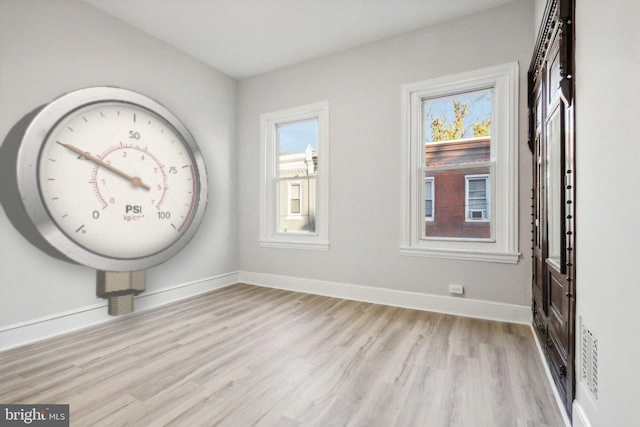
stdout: 25 psi
